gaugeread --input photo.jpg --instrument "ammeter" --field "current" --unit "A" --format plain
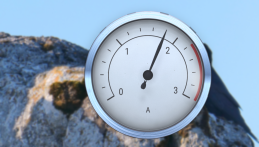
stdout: 1.8 A
